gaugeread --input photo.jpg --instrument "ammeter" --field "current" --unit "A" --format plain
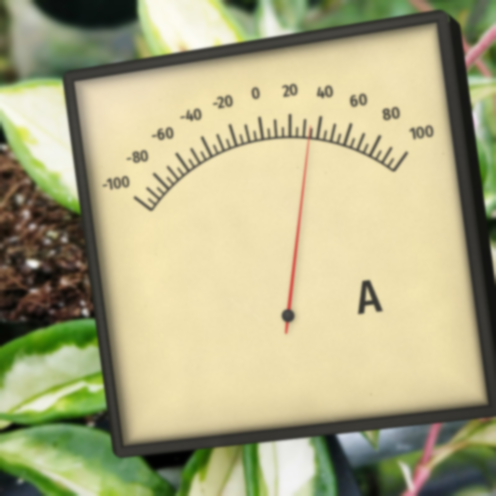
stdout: 35 A
